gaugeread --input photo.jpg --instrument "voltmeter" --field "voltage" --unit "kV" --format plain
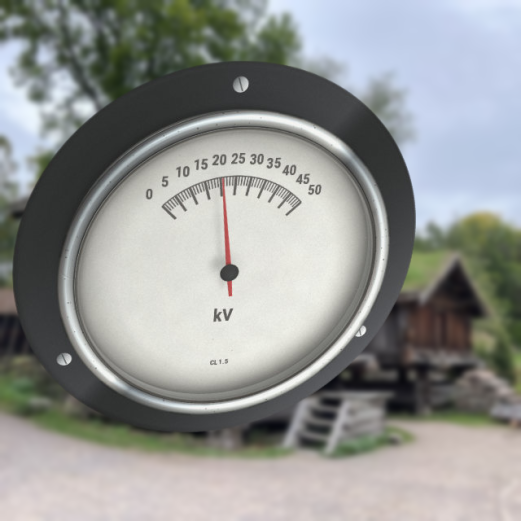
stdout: 20 kV
